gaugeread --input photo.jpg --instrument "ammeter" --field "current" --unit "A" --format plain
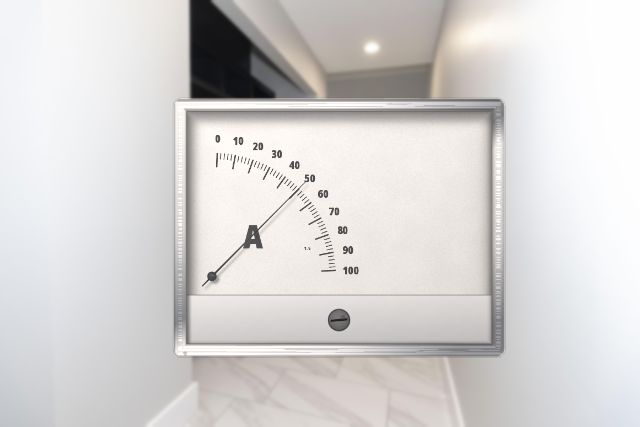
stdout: 50 A
